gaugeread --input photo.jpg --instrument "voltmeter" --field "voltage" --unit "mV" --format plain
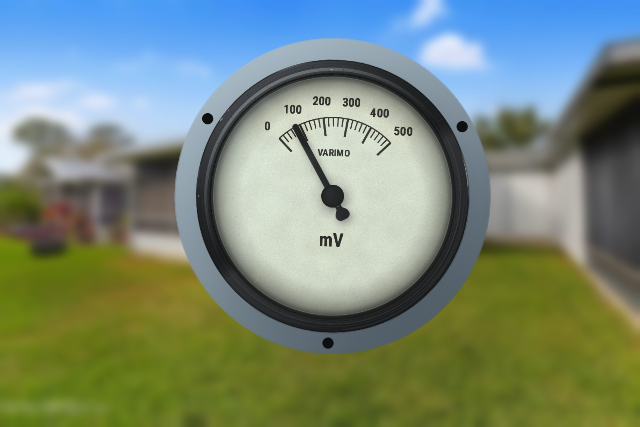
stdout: 80 mV
